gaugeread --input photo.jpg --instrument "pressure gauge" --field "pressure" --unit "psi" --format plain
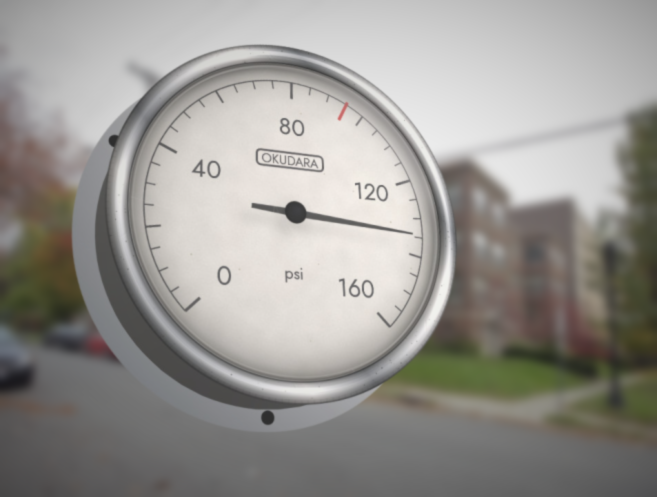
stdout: 135 psi
